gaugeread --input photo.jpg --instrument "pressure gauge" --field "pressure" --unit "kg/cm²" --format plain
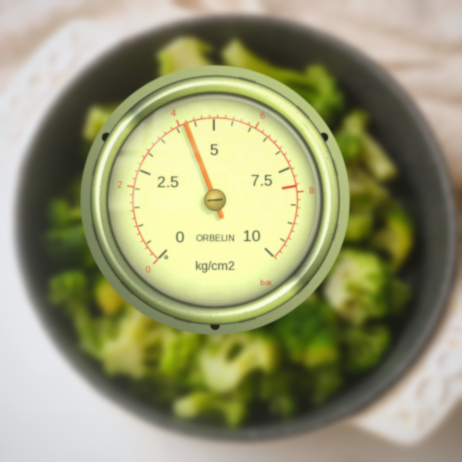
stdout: 4.25 kg/cm²
